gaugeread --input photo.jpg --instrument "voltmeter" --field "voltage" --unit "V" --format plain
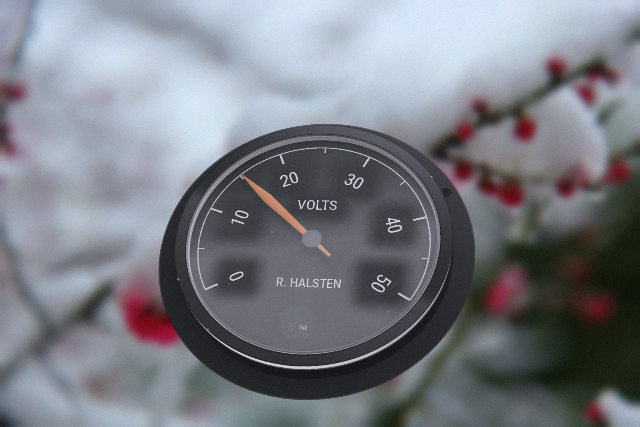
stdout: 15 V
